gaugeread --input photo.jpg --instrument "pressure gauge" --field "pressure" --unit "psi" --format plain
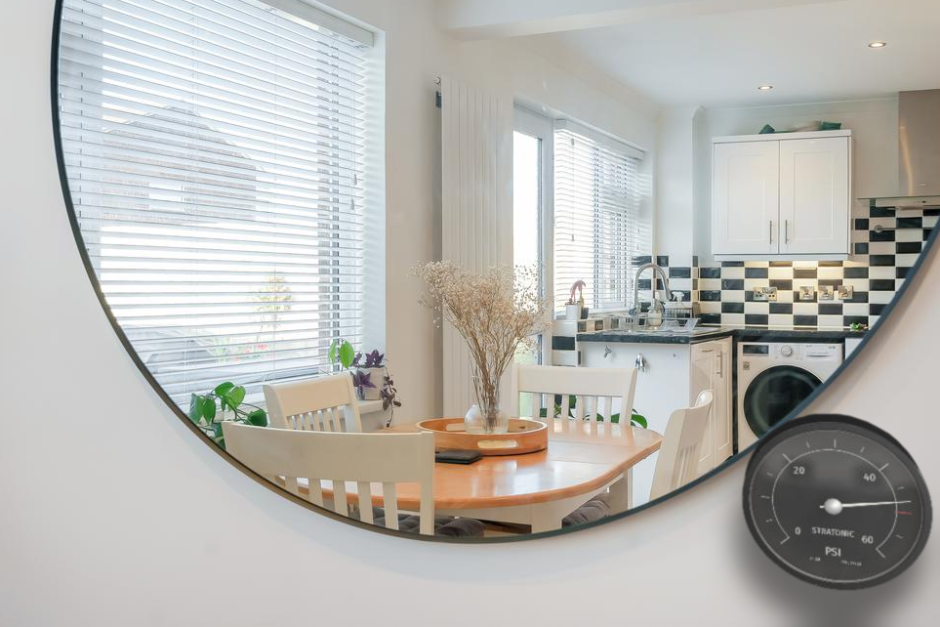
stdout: 47.5 psi
